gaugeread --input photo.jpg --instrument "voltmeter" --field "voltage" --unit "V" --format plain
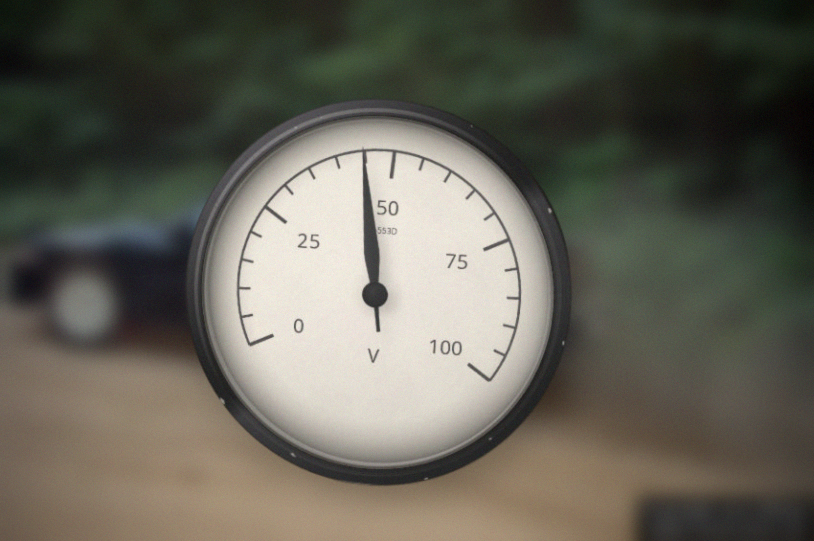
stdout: 45 V
